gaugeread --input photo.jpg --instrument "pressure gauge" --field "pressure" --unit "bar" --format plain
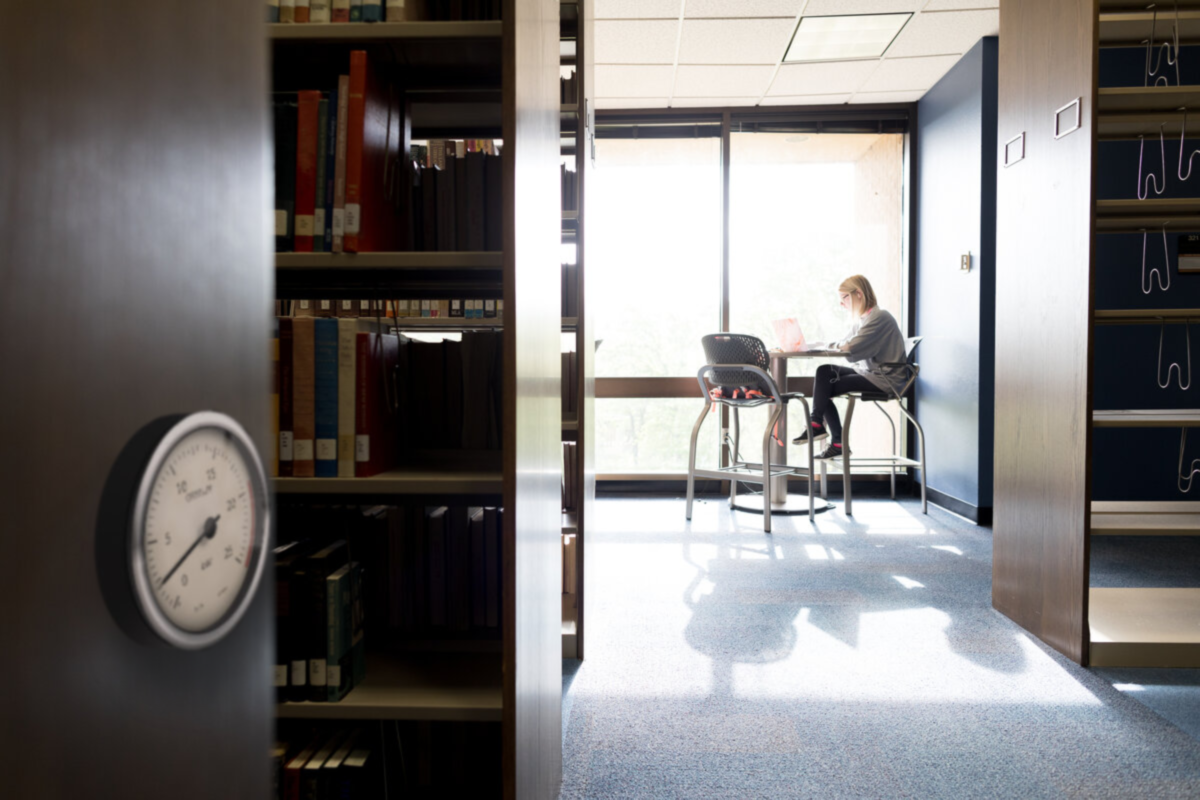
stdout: 2.5 bar
